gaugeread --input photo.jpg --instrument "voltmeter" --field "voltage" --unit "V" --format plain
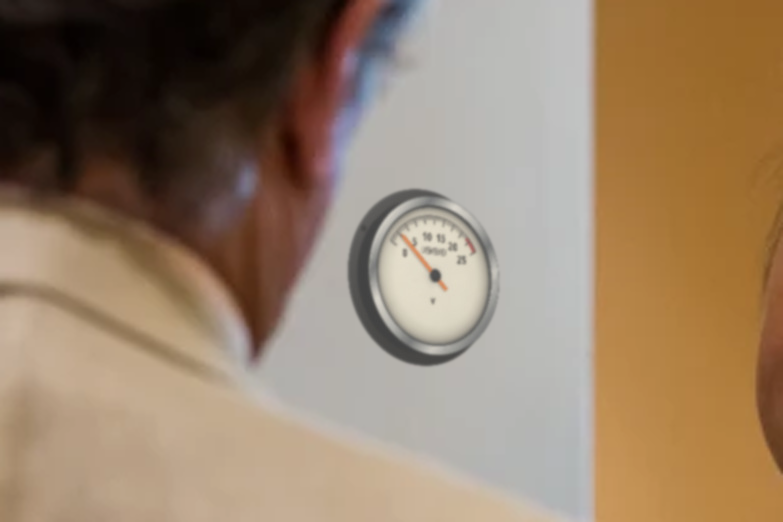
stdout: 2.5 V
